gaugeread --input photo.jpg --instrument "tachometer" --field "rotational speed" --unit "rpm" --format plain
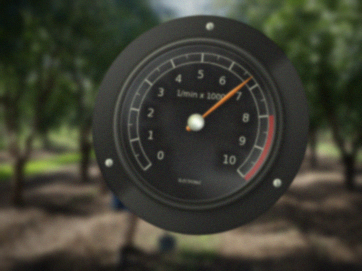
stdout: 6750 rpm
